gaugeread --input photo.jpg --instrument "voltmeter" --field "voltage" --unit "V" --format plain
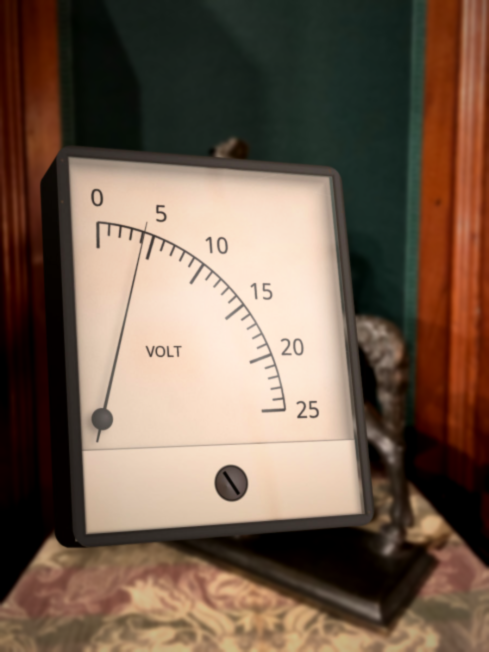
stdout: 4 V
